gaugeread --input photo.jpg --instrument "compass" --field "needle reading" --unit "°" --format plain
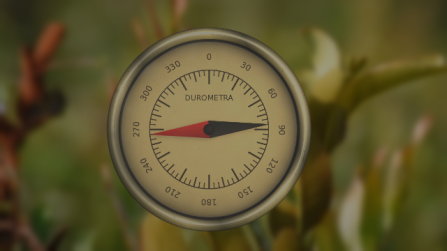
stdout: 265 °
